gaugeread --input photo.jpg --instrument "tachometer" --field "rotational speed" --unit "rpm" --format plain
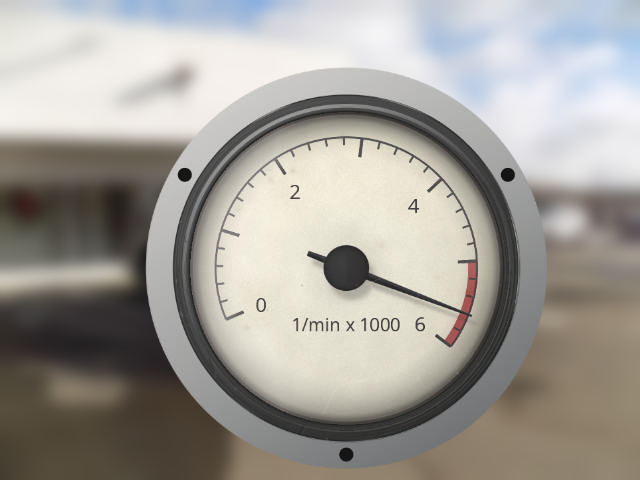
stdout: 5600 rpm
